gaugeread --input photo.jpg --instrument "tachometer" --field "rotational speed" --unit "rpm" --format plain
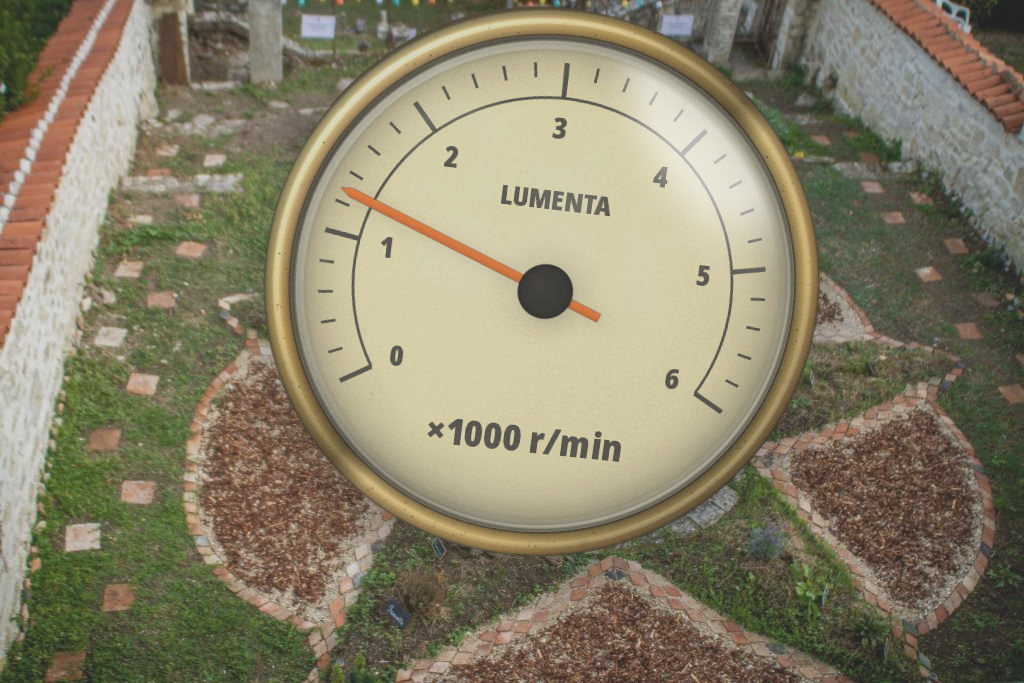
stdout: 1300 rpm
